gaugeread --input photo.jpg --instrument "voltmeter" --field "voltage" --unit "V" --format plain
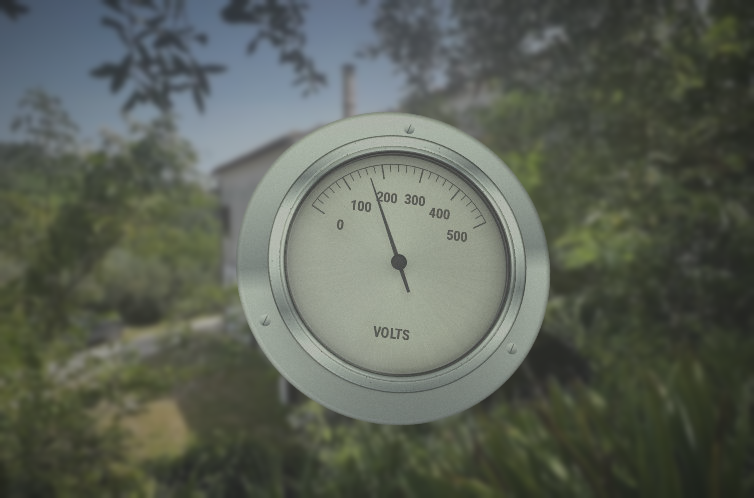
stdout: 160 V
